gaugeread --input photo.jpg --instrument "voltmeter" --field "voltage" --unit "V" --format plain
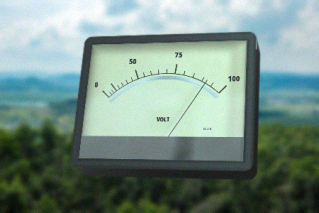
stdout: 92.5 V
